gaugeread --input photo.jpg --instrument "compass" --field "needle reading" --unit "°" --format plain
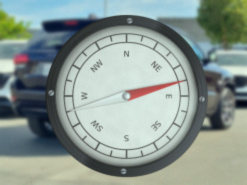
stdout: 75 °
